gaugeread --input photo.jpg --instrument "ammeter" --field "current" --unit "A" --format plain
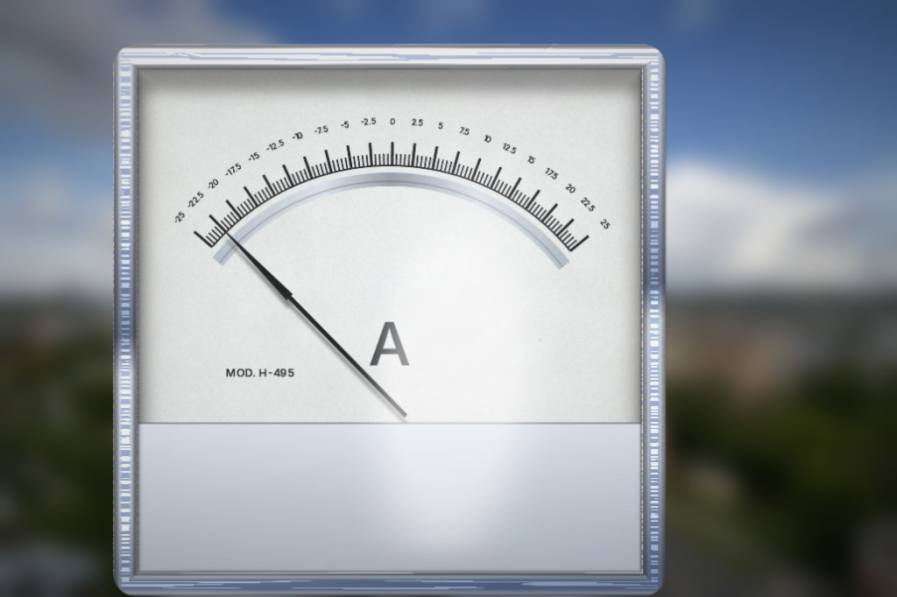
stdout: -22.5 A
